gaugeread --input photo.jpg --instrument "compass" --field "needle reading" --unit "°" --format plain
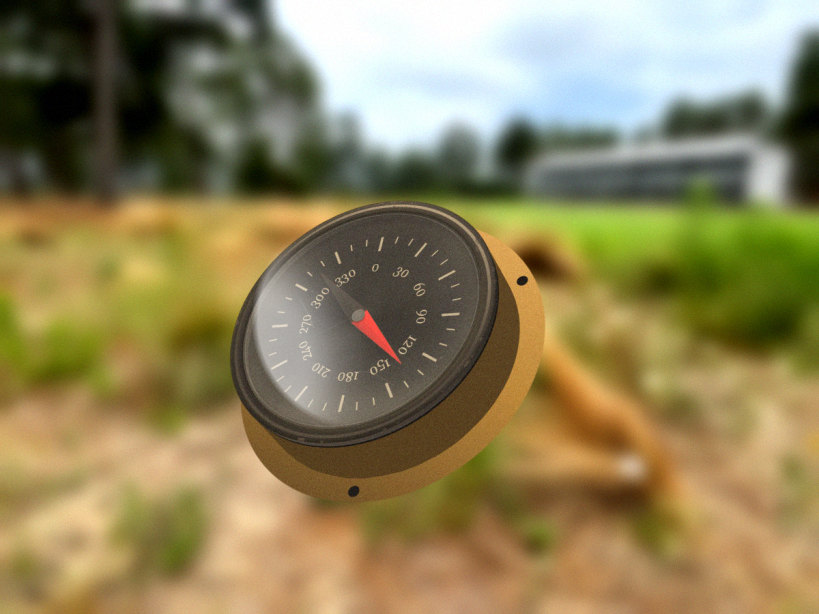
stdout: 135 °
